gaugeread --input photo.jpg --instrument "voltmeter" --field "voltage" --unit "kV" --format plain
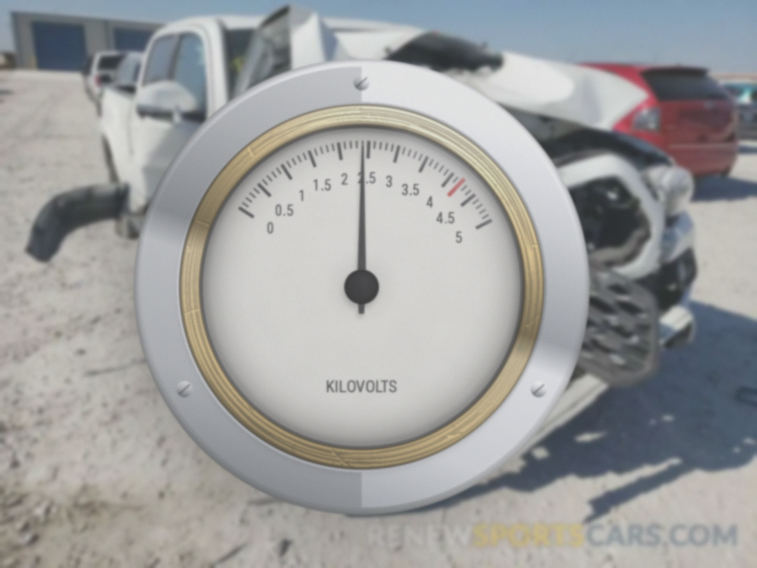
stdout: 2.4 kV
